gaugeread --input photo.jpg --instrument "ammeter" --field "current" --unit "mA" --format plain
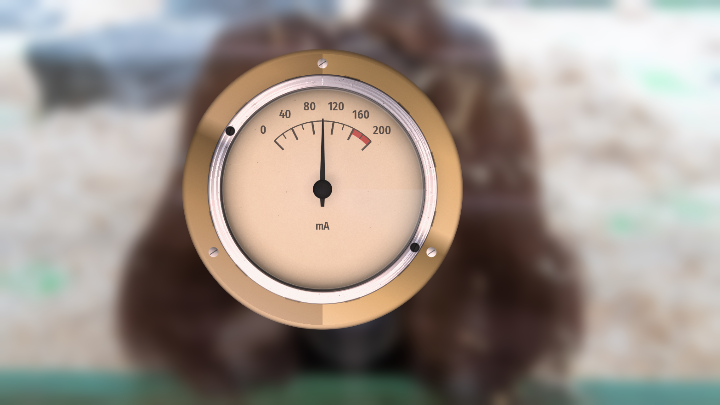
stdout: 100 mA
